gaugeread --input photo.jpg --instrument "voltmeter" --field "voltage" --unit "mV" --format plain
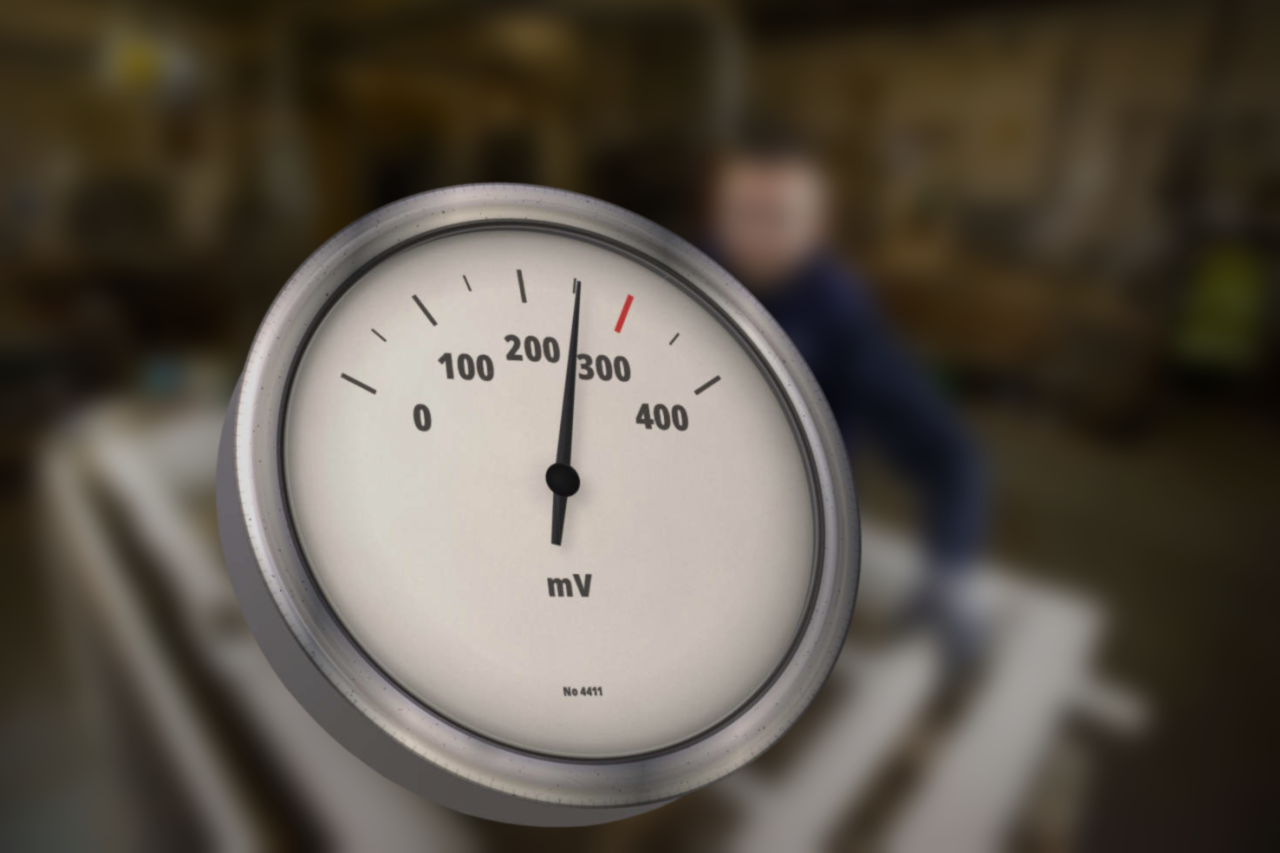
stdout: 250 mV
